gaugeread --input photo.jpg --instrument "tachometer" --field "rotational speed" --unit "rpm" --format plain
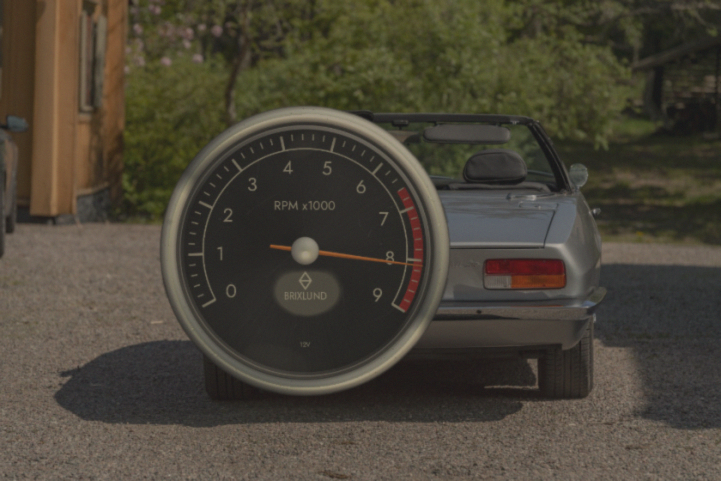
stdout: 8100 rpm
